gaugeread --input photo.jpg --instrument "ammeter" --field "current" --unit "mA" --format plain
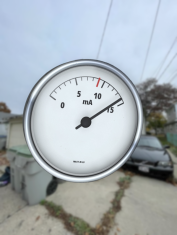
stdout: 14 mA
